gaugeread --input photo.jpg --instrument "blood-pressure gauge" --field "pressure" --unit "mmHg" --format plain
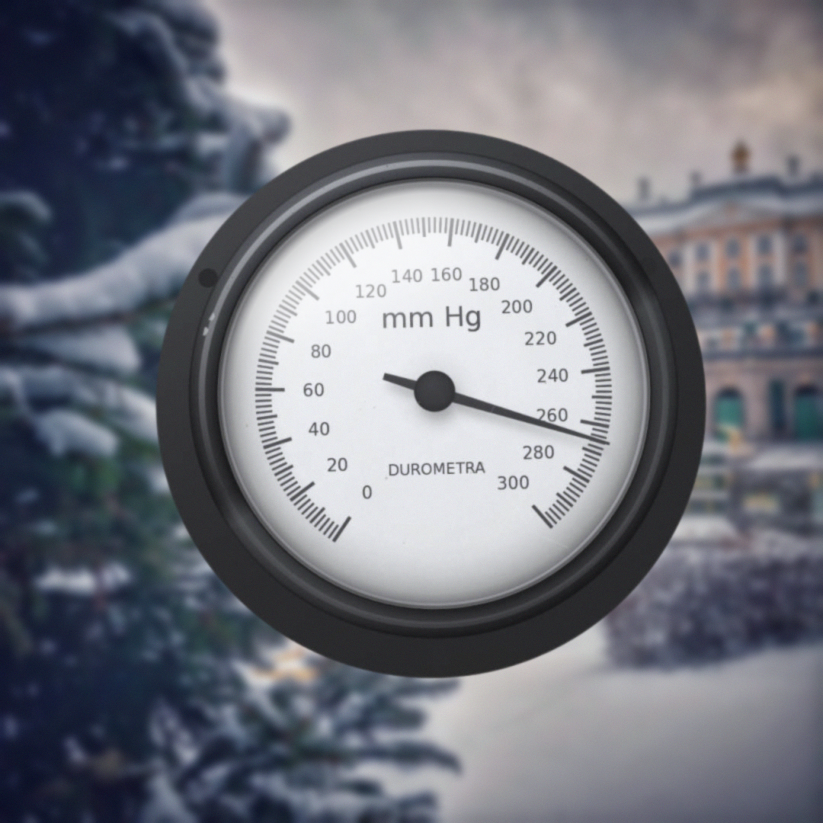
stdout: 266 mmHg
